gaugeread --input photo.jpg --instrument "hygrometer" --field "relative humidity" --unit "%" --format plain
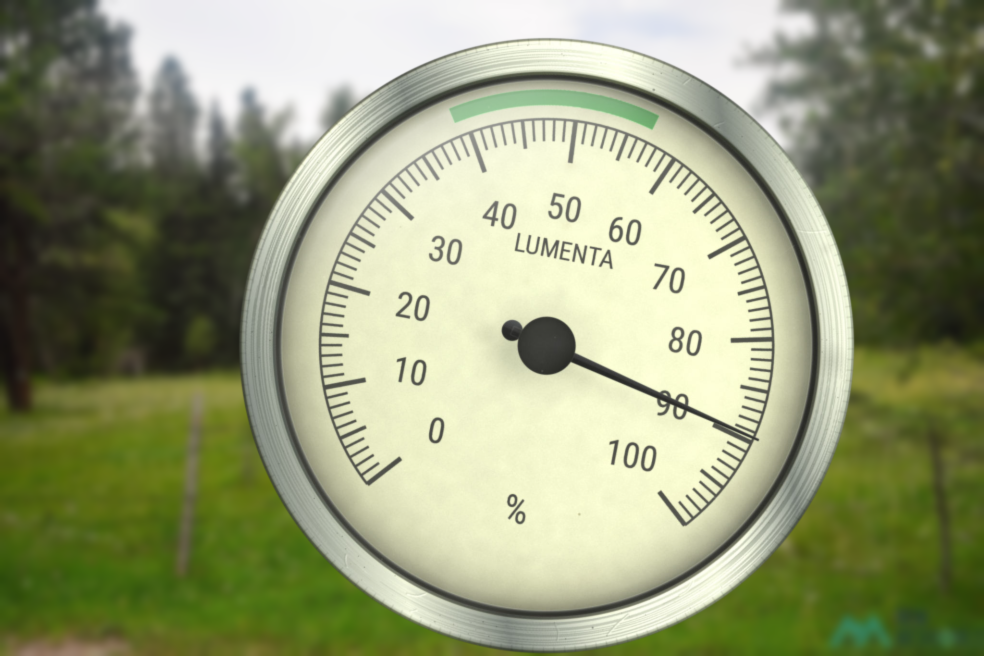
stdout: 89.5 %
